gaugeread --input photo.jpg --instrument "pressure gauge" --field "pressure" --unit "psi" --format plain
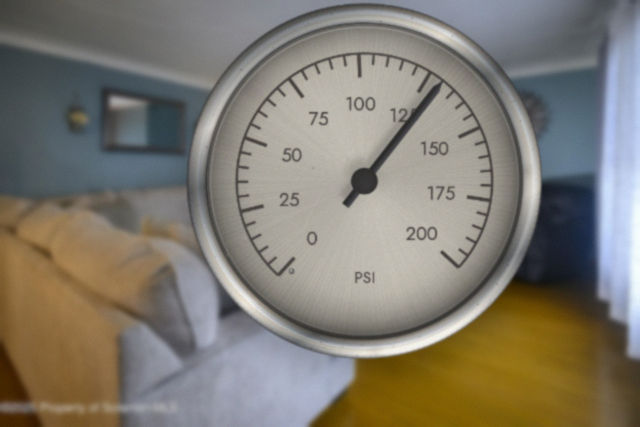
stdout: 130 psi
